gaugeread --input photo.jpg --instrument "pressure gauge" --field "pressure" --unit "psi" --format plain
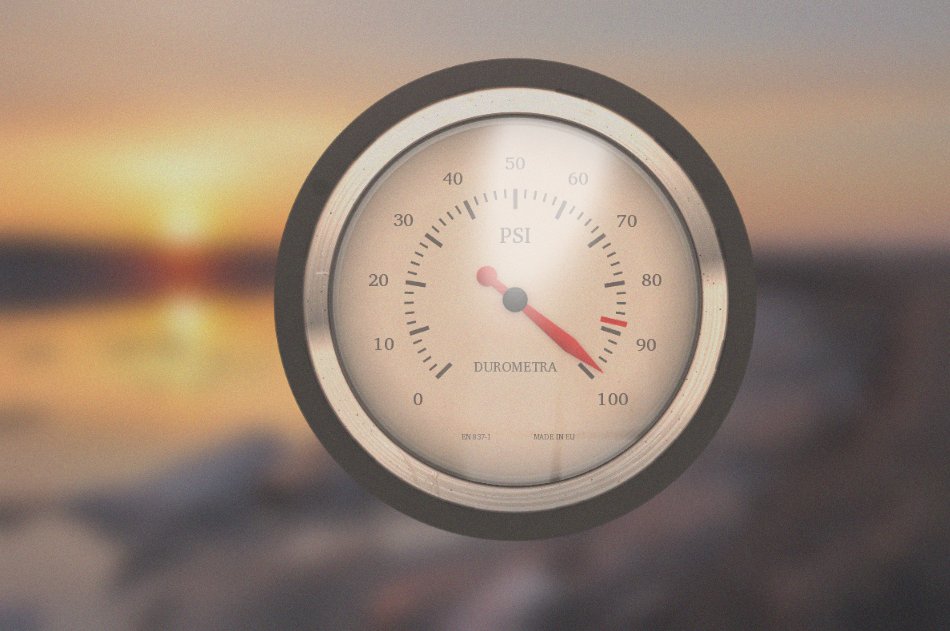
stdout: 98 psi
